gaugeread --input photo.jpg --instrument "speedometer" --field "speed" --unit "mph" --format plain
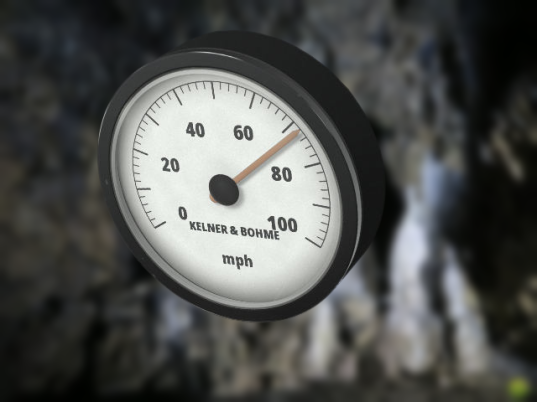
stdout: 72 mph
